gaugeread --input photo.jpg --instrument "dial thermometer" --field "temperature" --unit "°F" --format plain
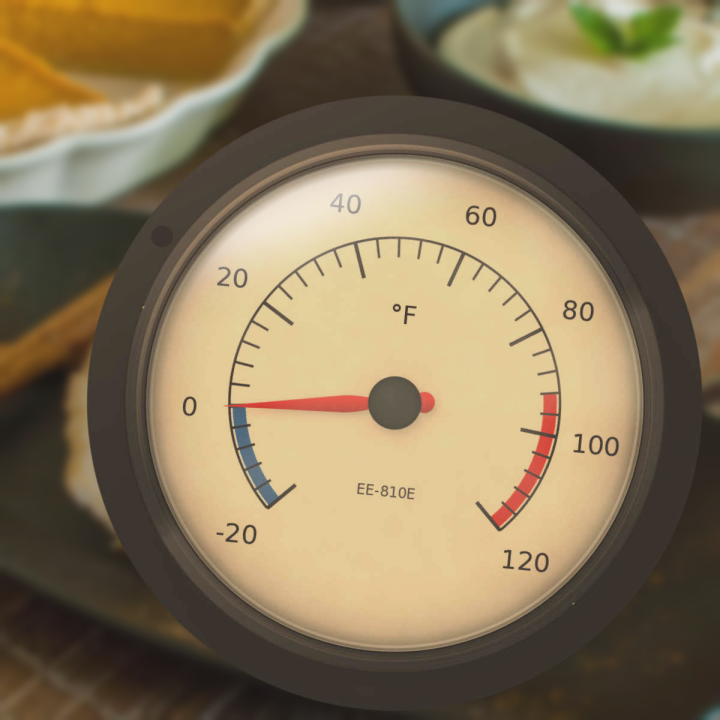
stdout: 0 °F
